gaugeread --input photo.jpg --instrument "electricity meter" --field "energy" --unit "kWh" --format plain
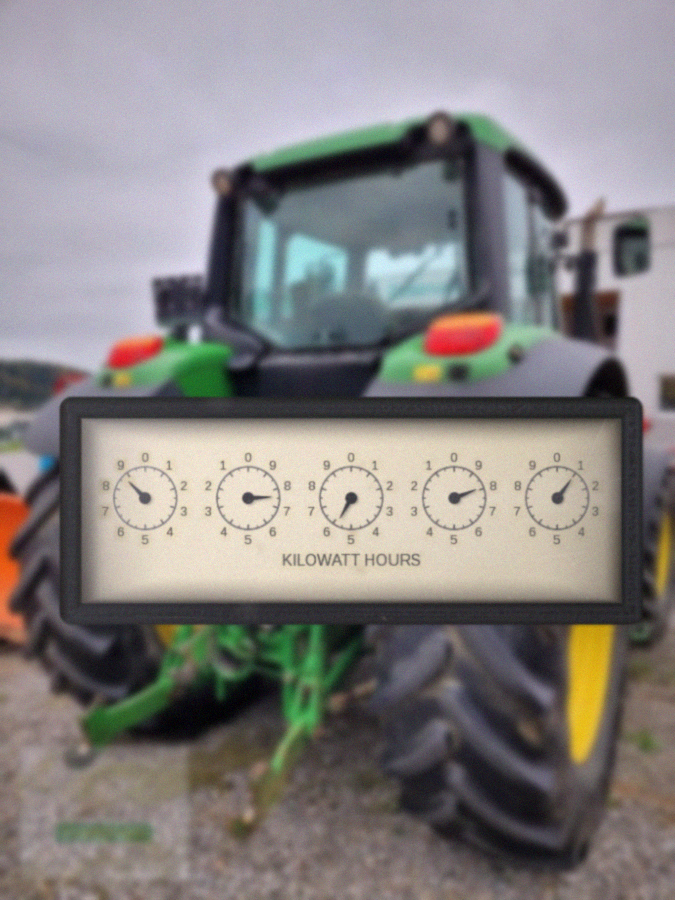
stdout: 87581 kWh
